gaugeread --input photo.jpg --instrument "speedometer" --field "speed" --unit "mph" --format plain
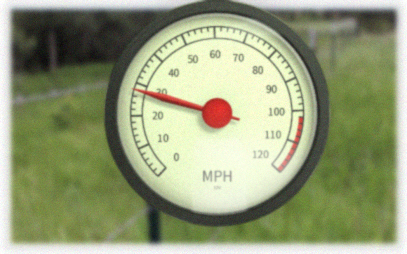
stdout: 28 mph
